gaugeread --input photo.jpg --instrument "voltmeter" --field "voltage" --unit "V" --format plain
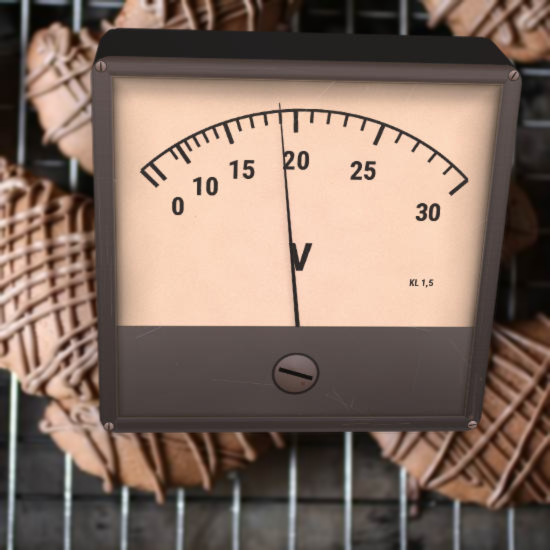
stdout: 19 V
